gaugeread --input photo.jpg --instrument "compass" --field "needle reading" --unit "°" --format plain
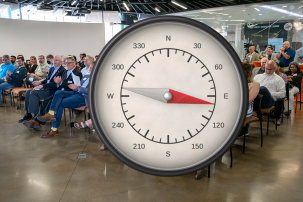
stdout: 100 °
